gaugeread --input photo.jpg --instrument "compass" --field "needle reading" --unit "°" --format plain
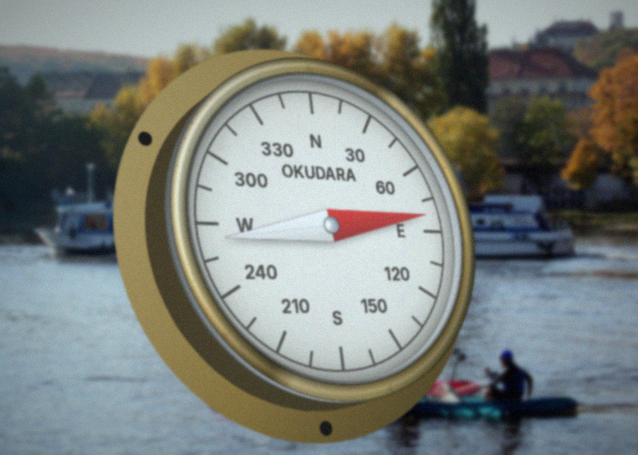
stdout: 82.5 °
